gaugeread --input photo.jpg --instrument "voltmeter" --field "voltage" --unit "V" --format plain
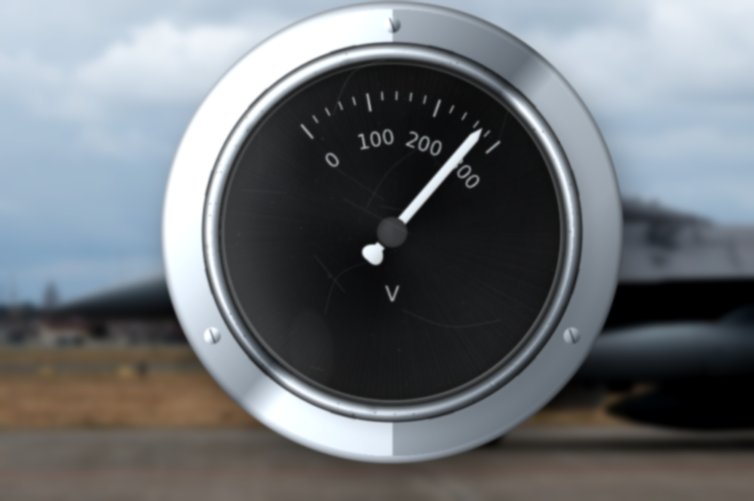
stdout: 270 V
